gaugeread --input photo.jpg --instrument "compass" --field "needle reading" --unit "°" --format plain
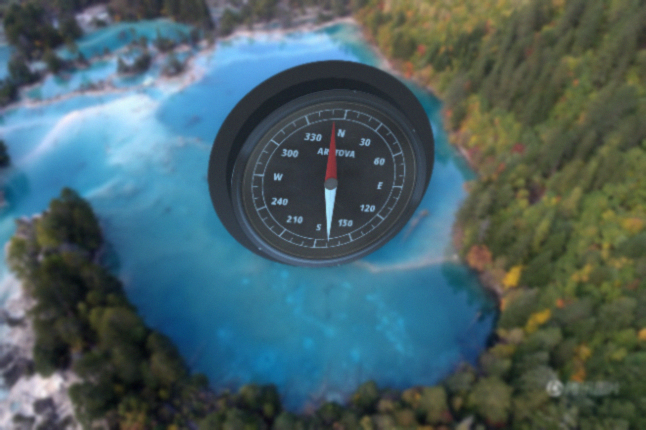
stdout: 350 °
